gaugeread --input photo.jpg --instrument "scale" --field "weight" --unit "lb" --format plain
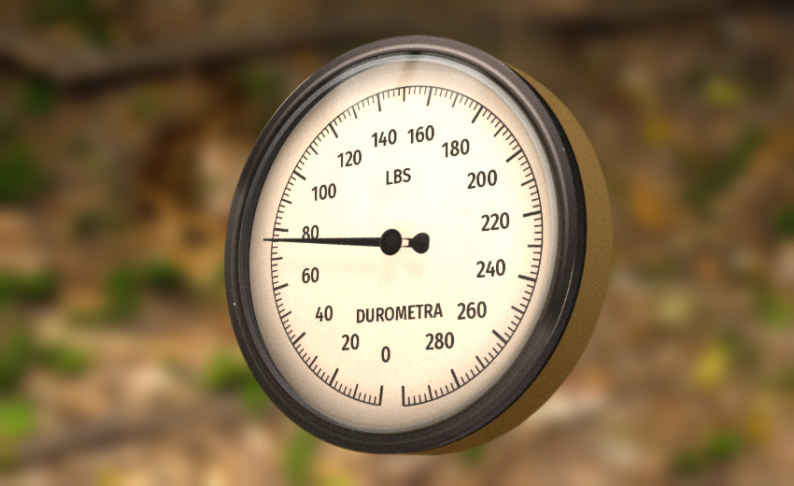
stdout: 76 lb
